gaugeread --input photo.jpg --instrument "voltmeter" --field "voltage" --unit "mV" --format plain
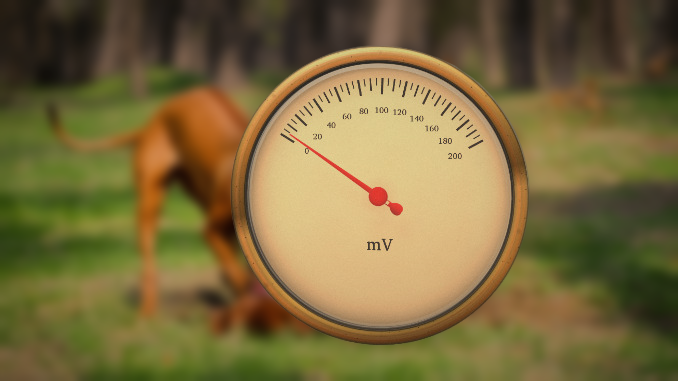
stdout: 5 mV
